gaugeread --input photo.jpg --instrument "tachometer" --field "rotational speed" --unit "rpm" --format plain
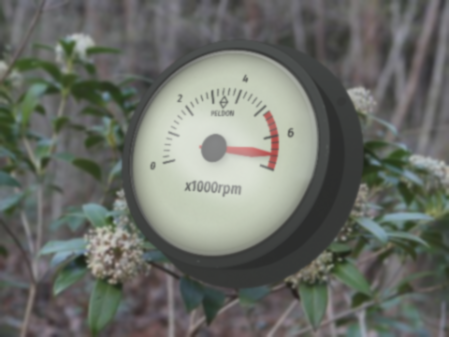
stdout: 6600 rpm
